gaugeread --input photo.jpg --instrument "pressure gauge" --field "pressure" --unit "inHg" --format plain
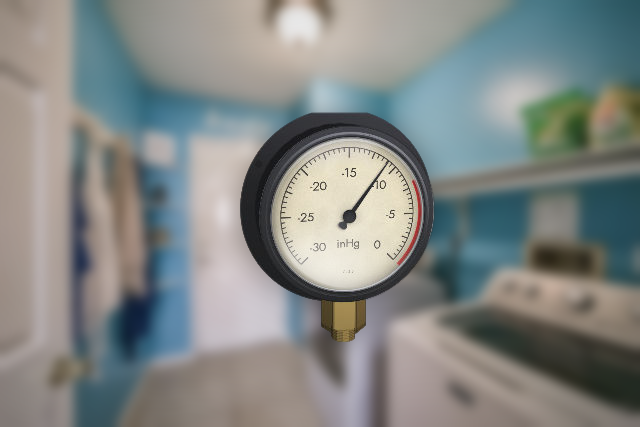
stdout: -11 inHg
